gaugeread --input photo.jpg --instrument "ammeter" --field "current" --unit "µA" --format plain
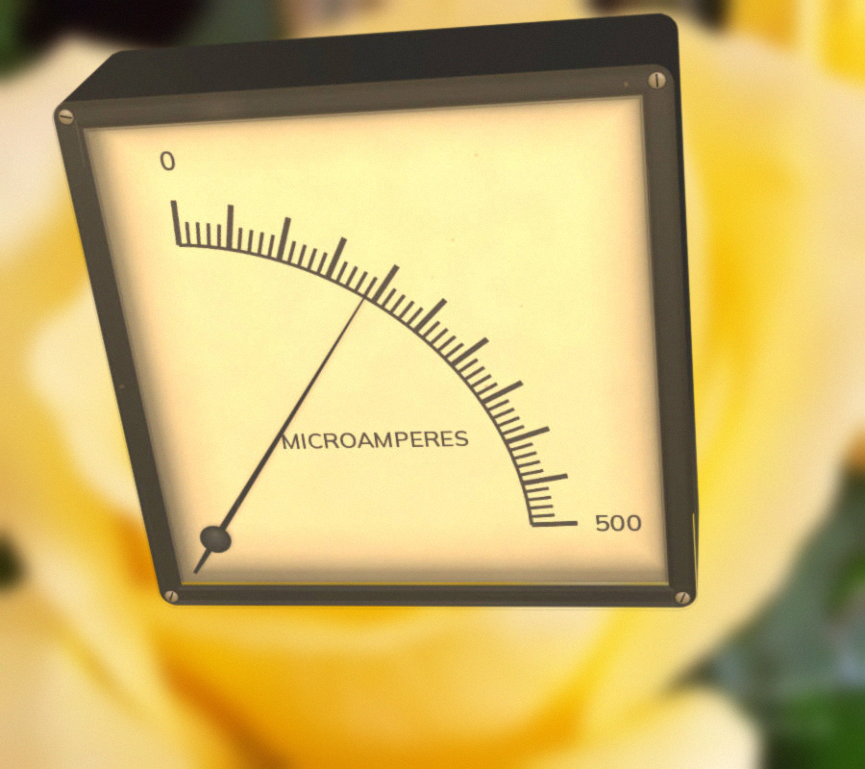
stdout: 190 µA
